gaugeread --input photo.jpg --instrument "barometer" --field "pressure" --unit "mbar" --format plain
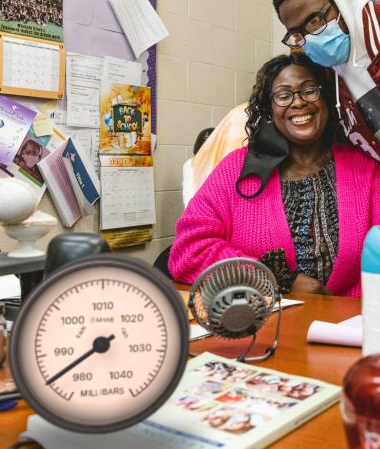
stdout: 985 mbar
